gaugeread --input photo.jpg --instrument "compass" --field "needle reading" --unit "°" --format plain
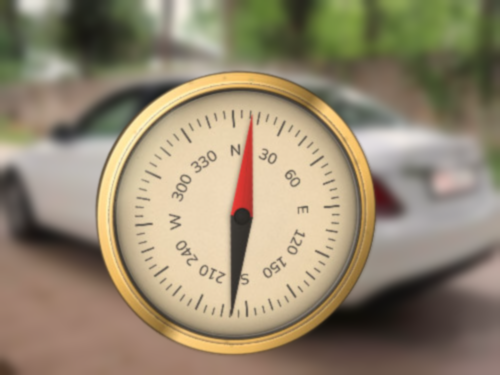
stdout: 10 °
